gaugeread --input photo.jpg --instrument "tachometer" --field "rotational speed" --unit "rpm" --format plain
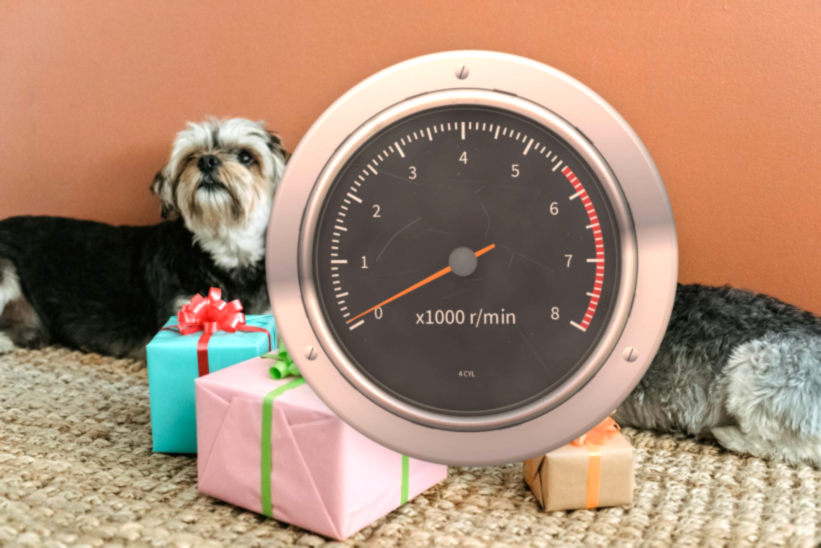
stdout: 100 rpm
